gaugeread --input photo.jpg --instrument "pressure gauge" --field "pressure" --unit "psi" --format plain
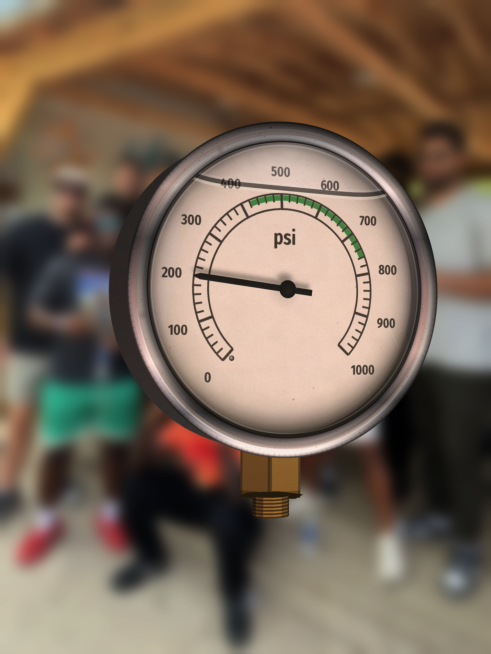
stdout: 200 psi
